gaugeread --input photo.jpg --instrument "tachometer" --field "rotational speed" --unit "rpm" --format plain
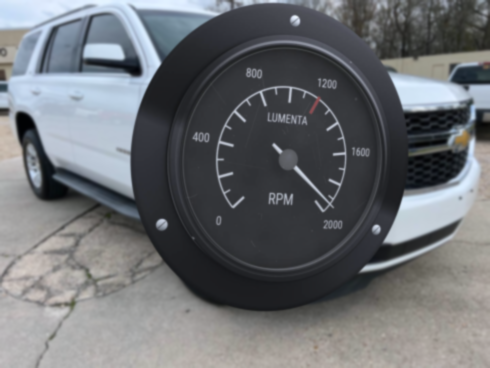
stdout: 1950 rpm
